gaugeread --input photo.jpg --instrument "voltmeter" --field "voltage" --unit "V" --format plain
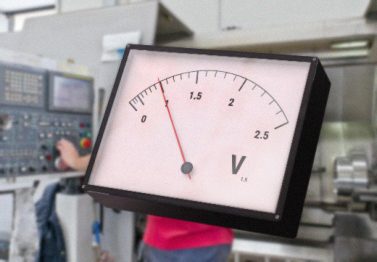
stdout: 1 V
